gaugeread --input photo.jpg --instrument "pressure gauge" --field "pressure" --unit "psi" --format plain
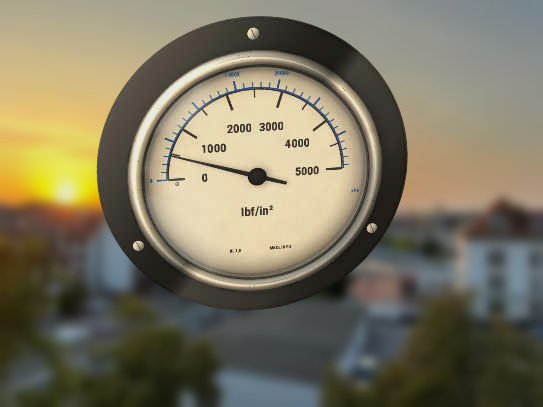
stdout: 500 psi
